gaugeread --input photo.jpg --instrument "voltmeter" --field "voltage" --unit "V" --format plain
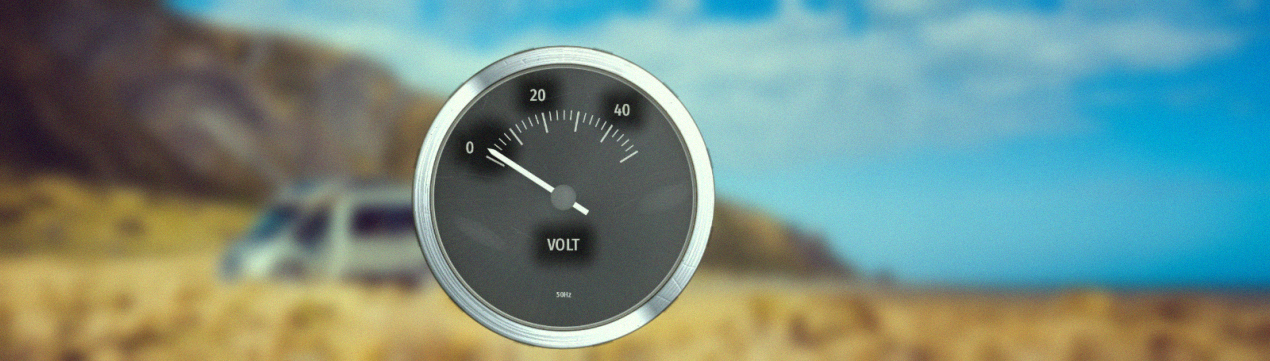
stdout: 2 V
